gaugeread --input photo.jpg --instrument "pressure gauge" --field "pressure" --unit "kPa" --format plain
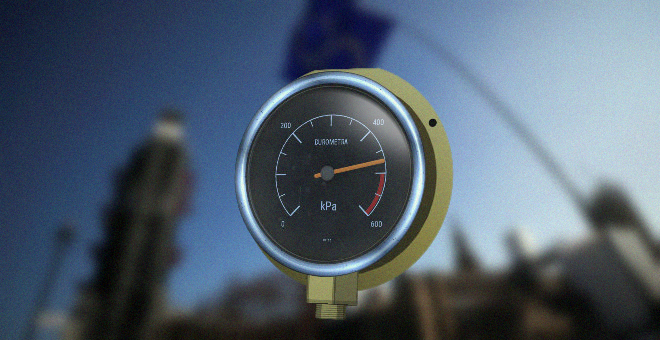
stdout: 475 kPa
